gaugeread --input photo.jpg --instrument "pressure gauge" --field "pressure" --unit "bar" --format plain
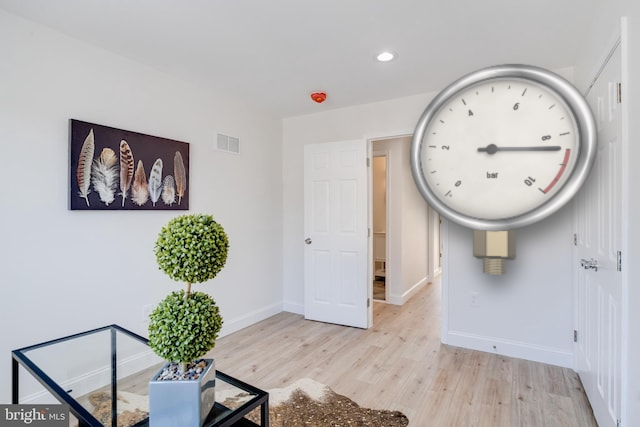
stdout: 8.5 bar
